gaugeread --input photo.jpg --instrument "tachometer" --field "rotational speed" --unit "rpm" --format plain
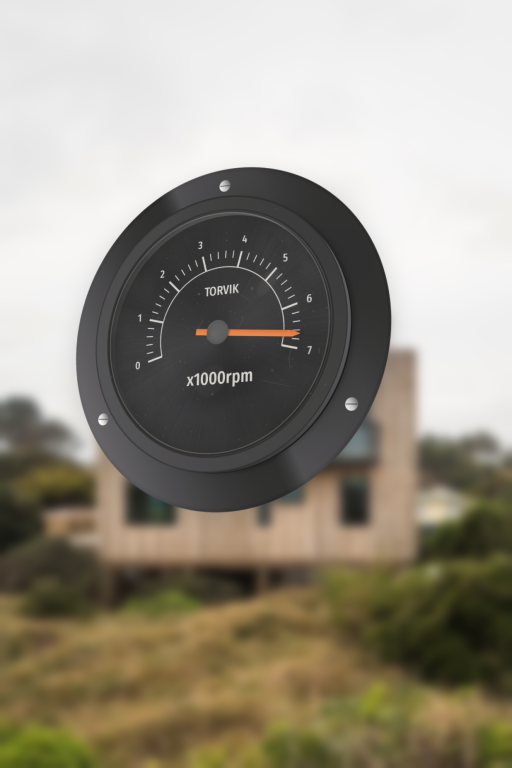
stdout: 6700 rpm
